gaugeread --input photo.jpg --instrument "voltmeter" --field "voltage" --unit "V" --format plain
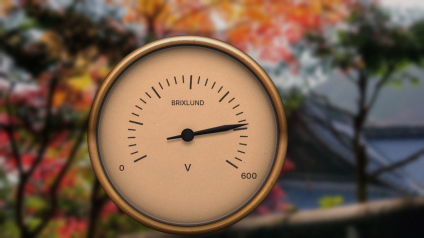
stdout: 490 V
